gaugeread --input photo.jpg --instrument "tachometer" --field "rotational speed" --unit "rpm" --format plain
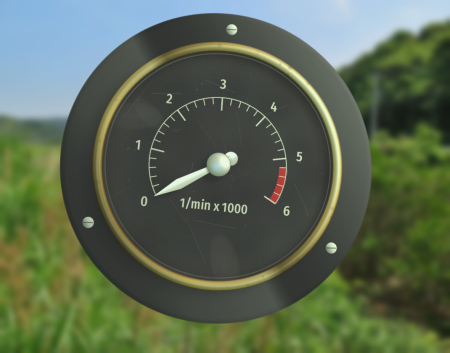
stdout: 0 rpm
